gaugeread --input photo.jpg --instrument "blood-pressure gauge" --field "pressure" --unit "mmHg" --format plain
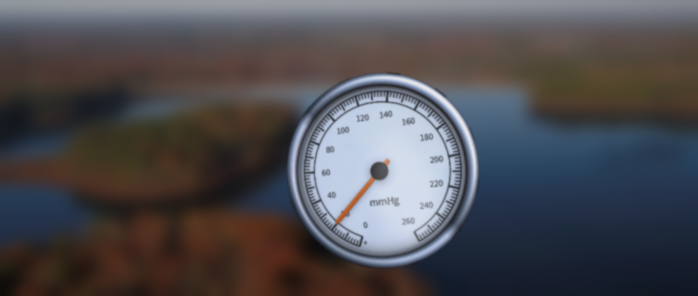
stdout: 20 mmHg
